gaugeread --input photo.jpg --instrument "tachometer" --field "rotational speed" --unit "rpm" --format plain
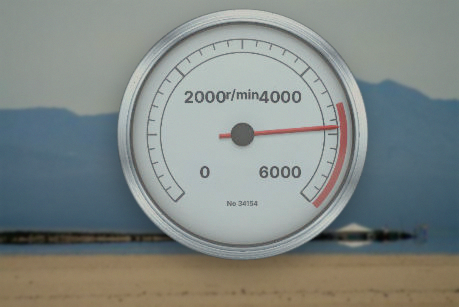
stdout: 4900 rpm
